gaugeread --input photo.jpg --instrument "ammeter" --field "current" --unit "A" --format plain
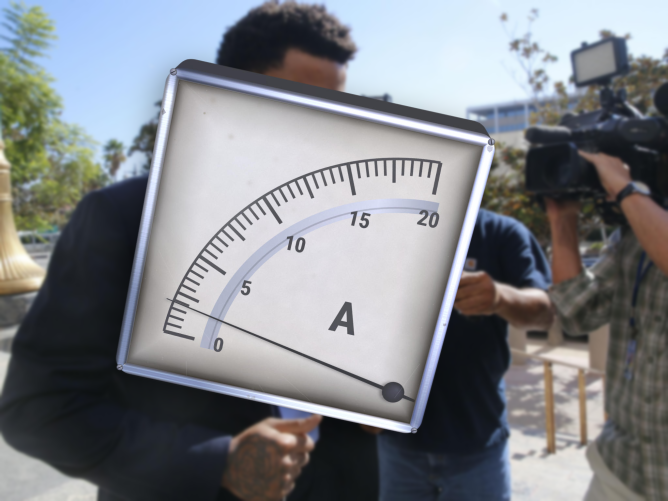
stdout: 2 A
